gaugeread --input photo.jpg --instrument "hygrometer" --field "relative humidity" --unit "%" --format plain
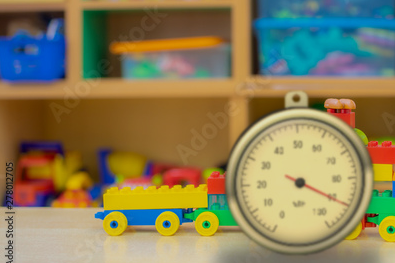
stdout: 90 %
